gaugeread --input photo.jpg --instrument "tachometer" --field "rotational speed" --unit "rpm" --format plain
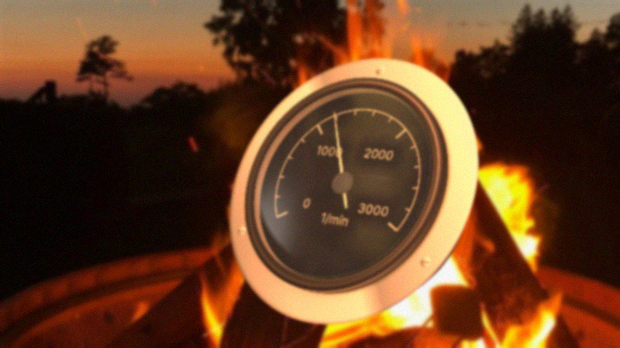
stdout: 1200 rpm
